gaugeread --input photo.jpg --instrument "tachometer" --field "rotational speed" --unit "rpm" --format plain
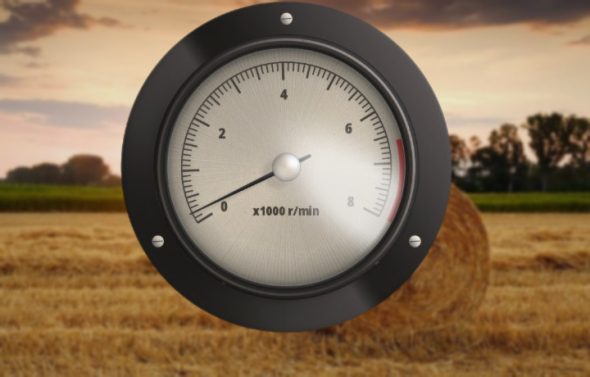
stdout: 200 rpm
